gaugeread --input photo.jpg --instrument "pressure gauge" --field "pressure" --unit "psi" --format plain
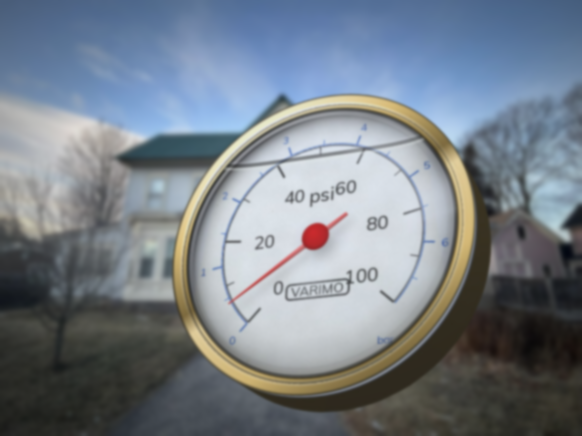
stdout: 5 psi
